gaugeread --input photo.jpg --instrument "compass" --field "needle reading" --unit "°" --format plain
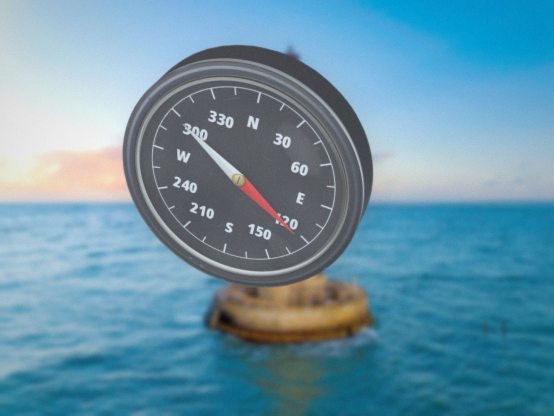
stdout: 120 °
